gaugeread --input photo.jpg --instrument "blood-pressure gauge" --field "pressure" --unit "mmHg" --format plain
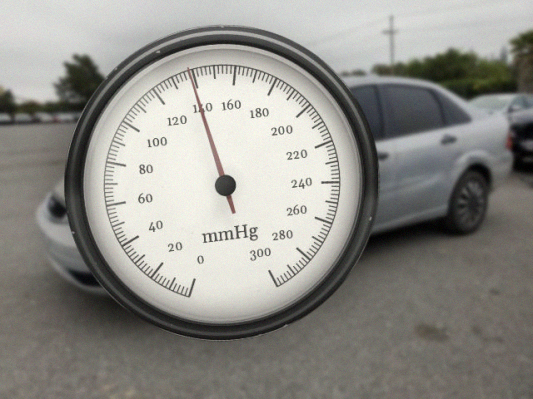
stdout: 138 mmHg
